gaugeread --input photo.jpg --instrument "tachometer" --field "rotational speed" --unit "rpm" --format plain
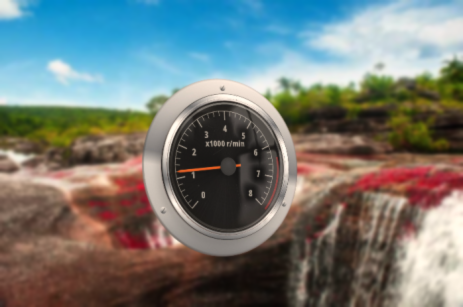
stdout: 1200 rpm
